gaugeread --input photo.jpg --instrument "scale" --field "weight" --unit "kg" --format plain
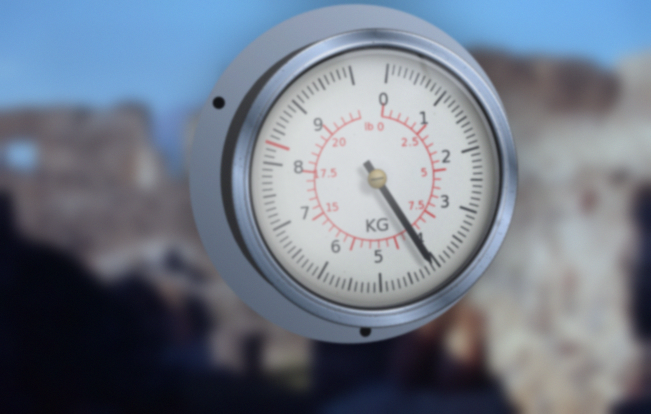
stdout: 4.1 kg
